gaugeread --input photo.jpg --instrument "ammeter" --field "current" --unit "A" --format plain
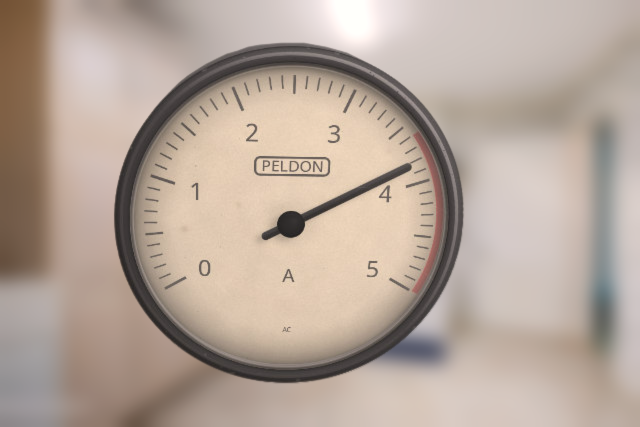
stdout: 3.8 A
